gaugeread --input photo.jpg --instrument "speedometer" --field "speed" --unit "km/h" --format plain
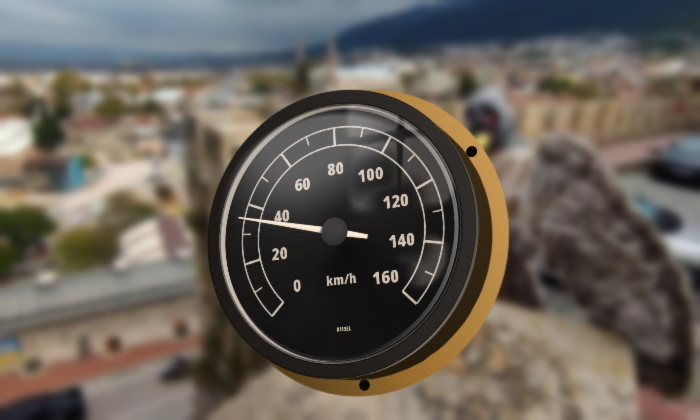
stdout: 35 km/h
